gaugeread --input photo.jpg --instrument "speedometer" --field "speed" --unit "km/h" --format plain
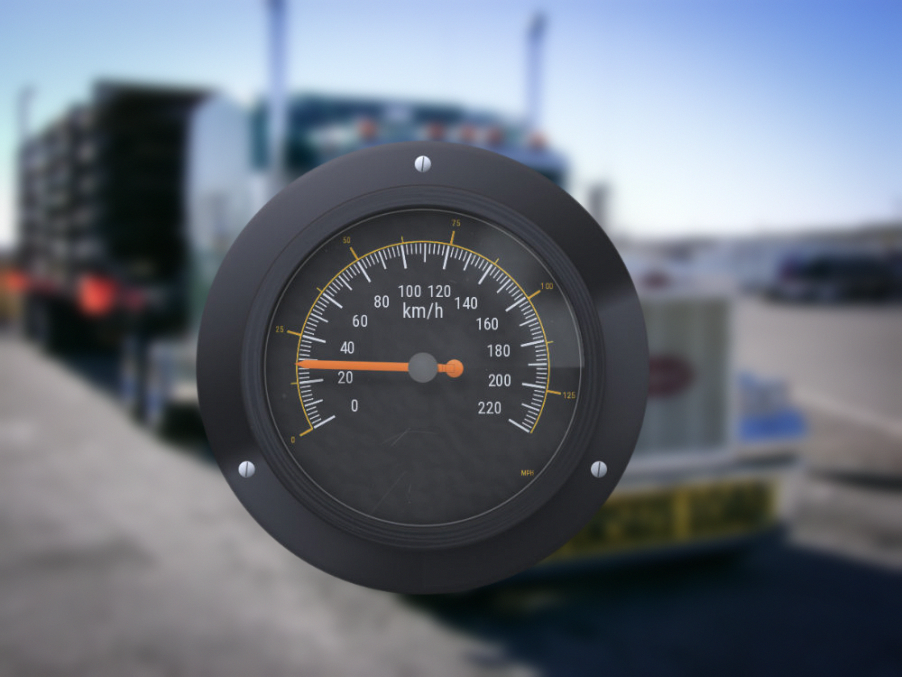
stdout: 28 km/h
